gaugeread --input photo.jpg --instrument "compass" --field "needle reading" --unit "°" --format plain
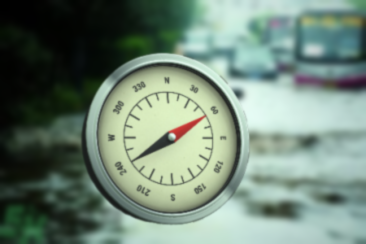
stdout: 60 °
